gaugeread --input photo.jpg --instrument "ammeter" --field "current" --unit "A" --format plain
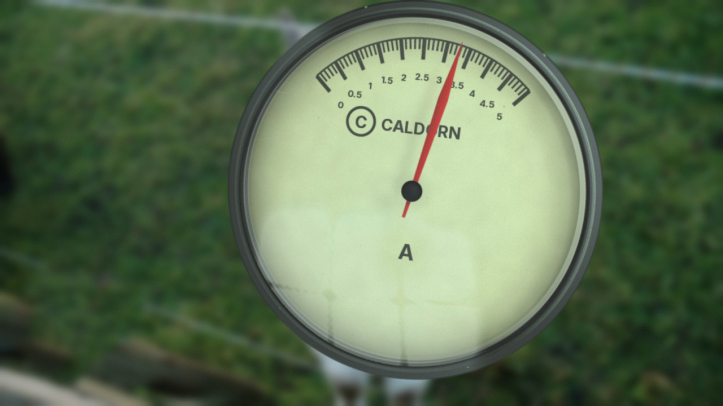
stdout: 3.3 A
